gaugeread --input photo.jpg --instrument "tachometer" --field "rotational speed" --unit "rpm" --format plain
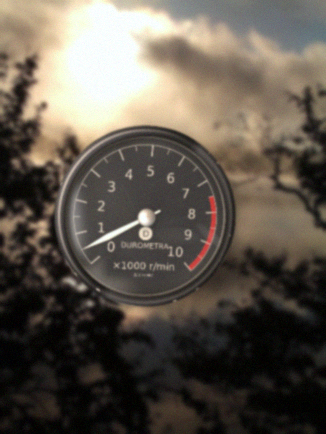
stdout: 500 rpm
